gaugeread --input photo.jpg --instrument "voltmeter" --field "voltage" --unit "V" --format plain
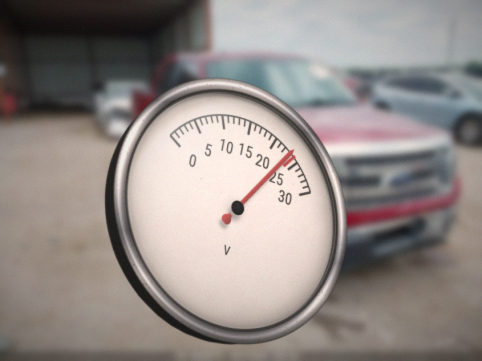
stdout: 23 V
